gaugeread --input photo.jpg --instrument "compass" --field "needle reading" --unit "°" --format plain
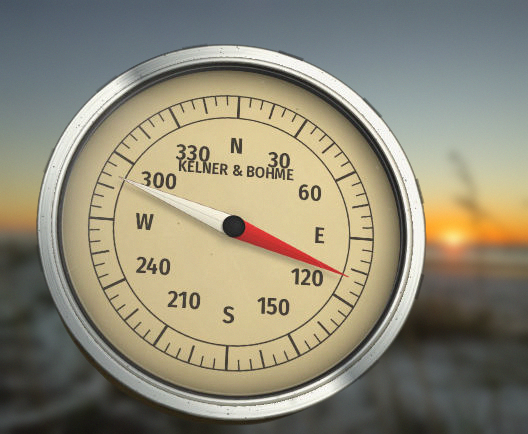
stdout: 110 °
